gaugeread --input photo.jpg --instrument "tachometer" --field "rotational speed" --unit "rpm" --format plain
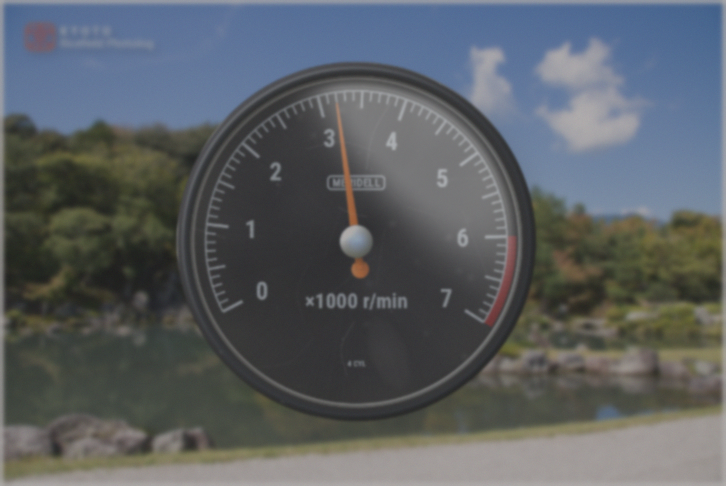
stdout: 3200 rpm
